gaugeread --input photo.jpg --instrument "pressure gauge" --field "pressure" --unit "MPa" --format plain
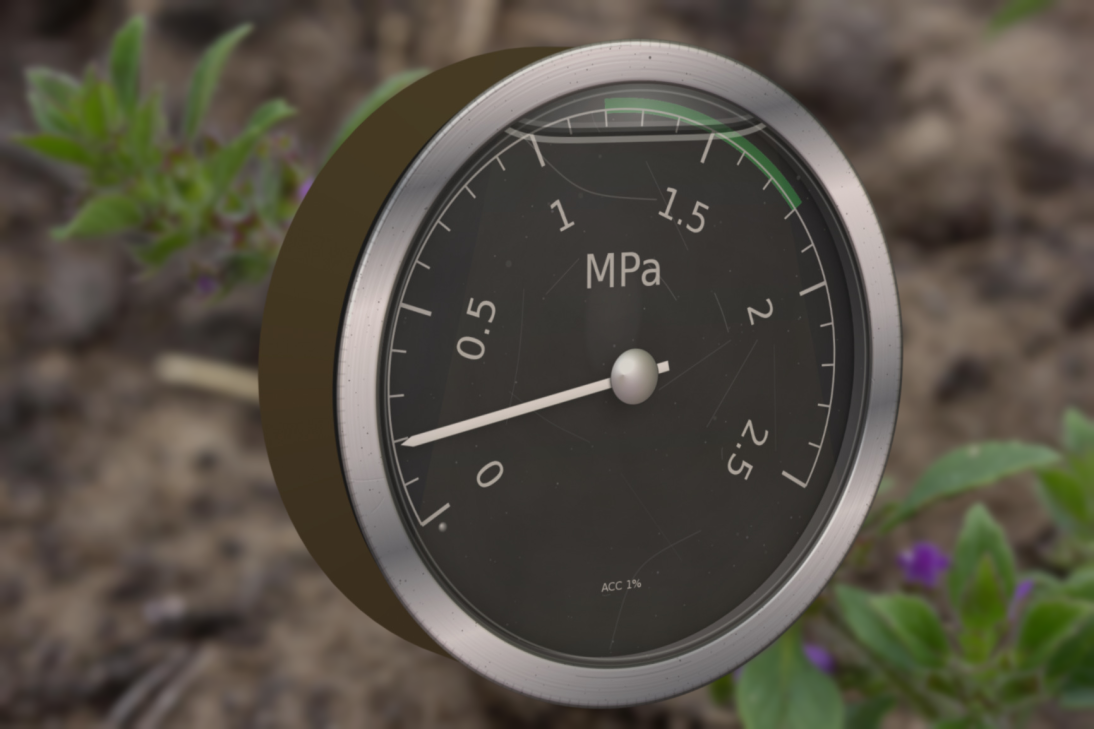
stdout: 0.2 MPa
